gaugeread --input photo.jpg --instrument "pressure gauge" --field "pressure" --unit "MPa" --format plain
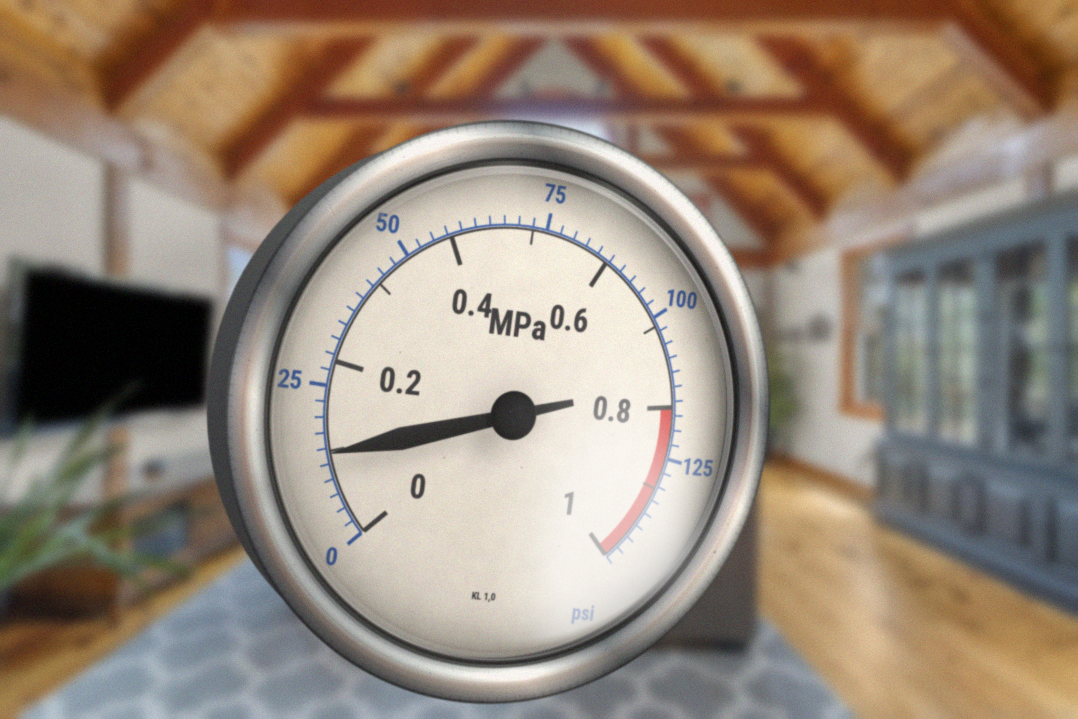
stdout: 0.1 MPa
